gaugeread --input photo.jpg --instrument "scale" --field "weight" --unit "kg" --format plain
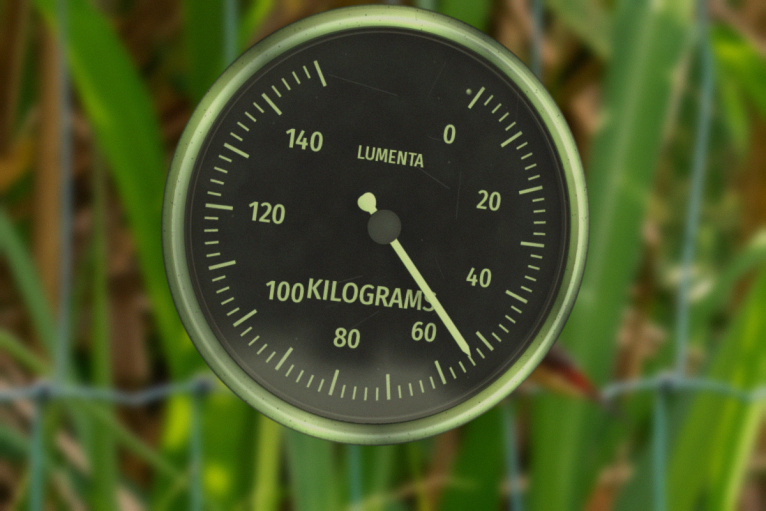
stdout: 54 kg
